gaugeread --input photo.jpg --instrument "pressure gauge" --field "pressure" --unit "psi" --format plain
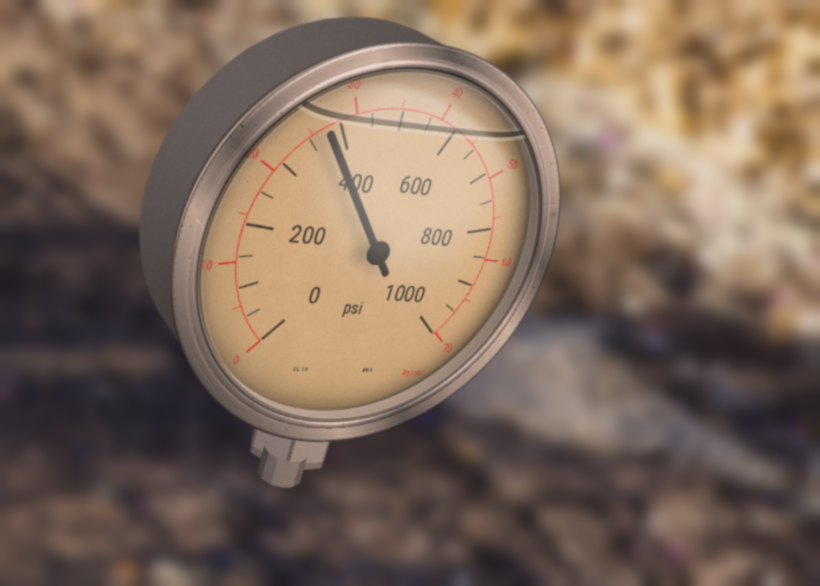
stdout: 375 psi
